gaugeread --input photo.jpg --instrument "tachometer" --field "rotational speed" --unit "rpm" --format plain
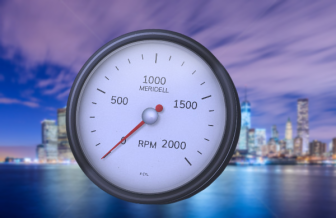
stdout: 0 rpm
